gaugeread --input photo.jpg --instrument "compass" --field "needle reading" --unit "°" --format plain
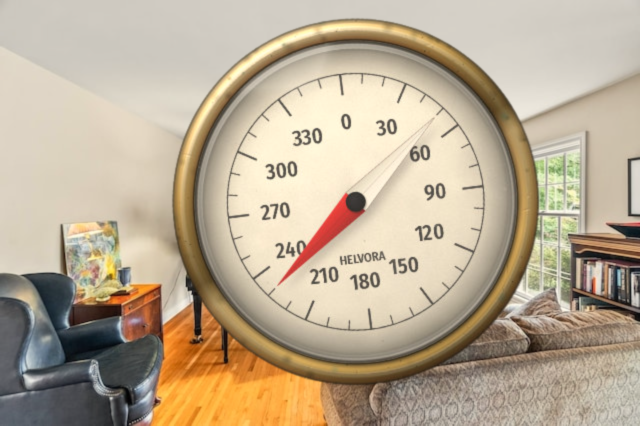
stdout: 230 °
